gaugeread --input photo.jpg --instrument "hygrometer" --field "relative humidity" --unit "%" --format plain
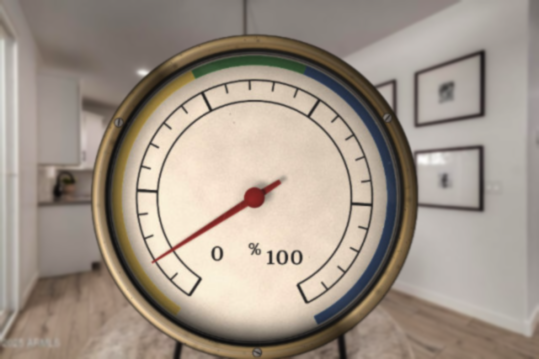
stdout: 8 %
